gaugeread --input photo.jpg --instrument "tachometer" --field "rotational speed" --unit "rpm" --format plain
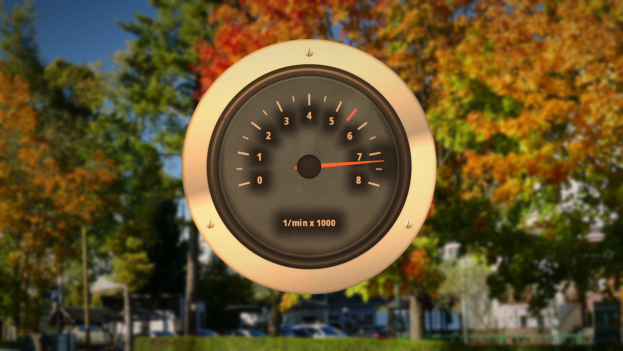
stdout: 7250 rpm
